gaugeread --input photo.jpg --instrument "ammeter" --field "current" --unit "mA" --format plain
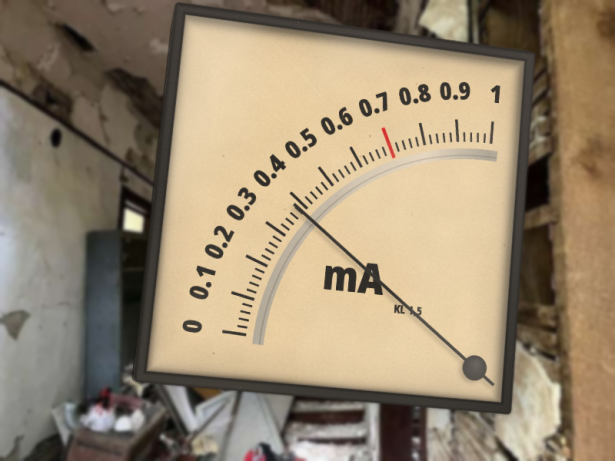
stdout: 0.38 mA
